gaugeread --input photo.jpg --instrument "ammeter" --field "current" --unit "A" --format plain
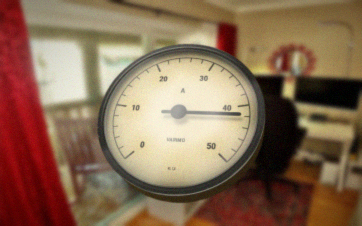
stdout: 42 A
